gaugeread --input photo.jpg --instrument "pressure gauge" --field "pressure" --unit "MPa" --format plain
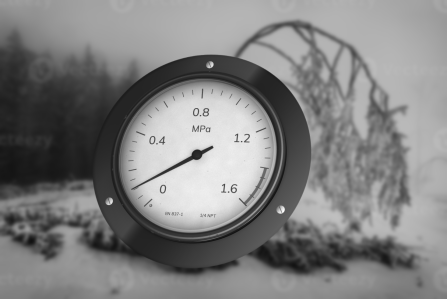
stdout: 0.1 MPa
